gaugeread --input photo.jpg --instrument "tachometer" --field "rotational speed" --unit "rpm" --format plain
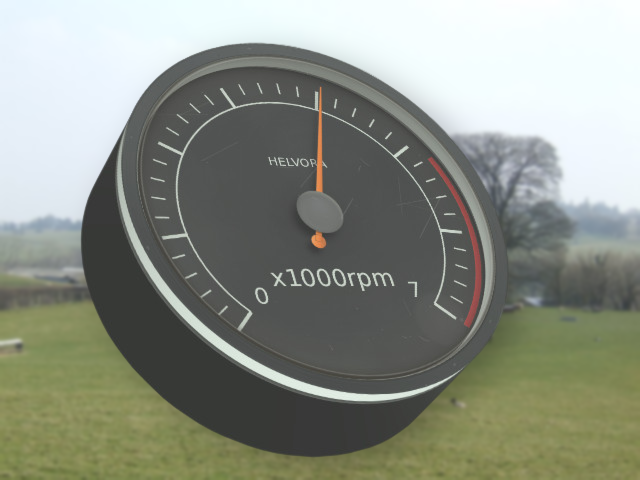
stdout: 4000 rpm
